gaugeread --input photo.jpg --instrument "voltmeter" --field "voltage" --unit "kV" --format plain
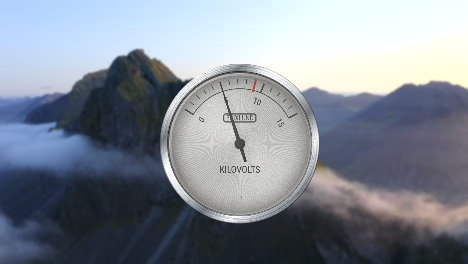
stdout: 5 kV
